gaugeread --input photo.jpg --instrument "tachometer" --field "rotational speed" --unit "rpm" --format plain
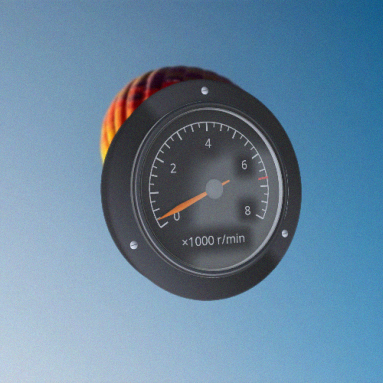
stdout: 250 rpm
